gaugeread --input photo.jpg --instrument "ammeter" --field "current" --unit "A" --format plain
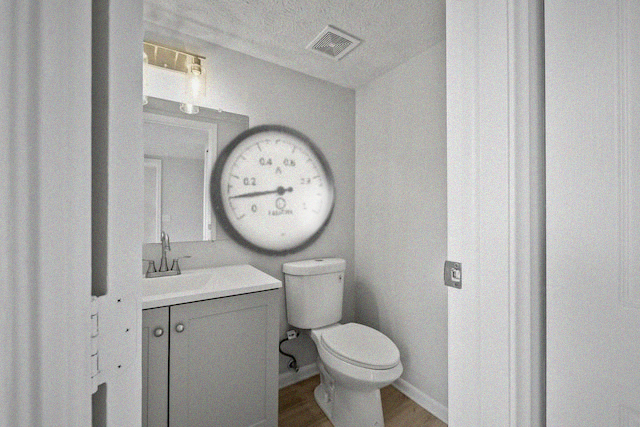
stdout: 0.1 A
